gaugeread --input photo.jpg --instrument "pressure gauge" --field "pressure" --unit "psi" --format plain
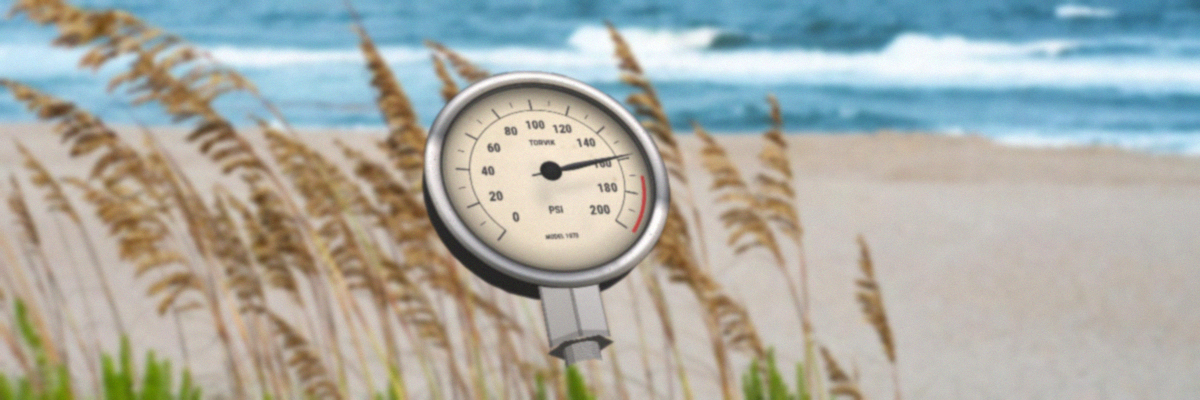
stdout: 160 psi
